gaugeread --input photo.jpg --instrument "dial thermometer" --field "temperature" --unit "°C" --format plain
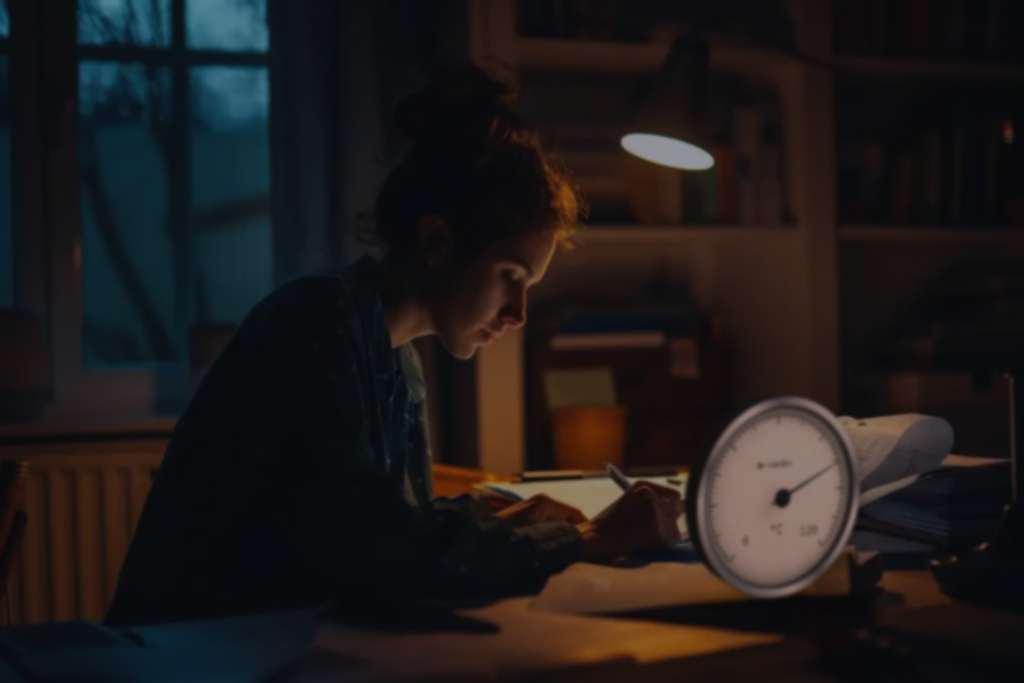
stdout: 90 °C
